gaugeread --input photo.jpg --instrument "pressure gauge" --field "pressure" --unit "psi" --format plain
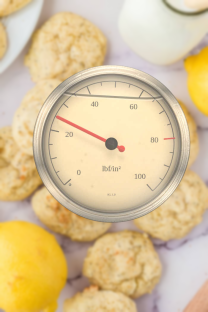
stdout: 25 psi
